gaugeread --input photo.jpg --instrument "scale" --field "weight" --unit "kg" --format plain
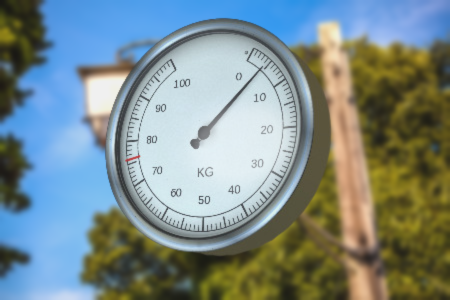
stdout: 5 kg
